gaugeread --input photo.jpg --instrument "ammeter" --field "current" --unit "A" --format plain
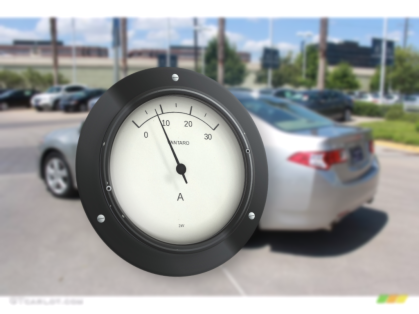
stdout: 7.5 A
